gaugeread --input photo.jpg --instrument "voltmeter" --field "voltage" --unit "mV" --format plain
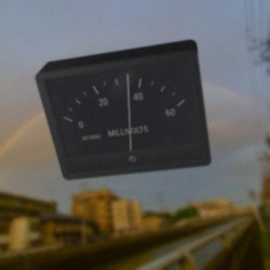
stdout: 35 mV
